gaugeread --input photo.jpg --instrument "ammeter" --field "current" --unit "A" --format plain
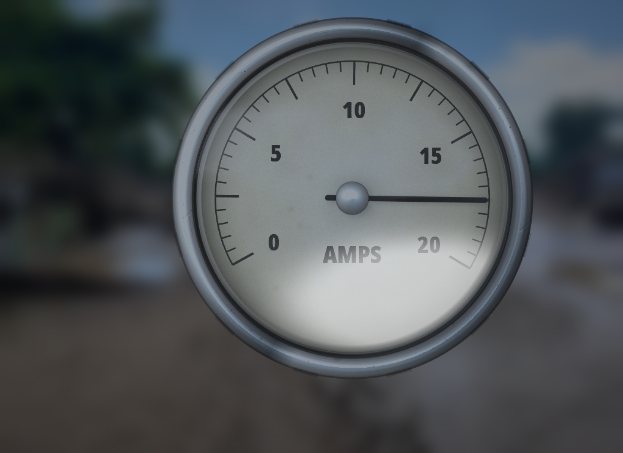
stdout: 17.5 A
